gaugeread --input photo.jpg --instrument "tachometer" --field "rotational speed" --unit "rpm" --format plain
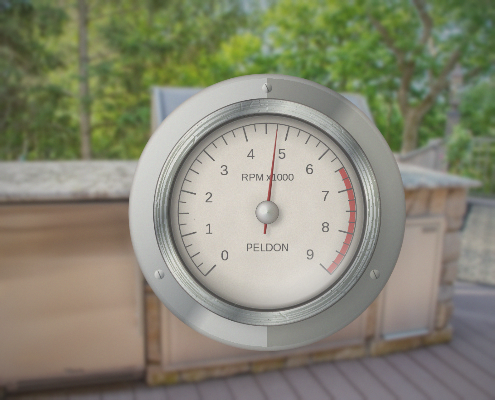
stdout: 4750 rpm
